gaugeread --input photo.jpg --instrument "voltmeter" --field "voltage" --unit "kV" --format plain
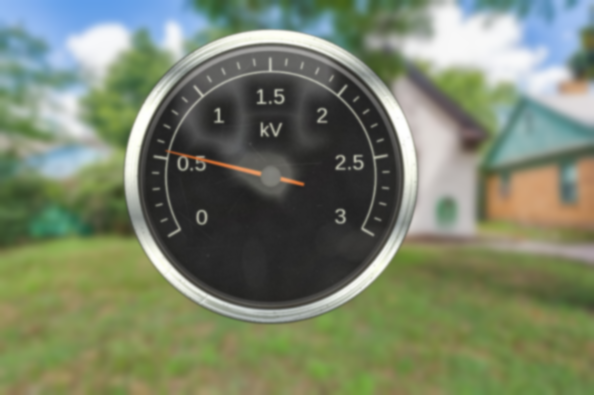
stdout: 0.55 kV
